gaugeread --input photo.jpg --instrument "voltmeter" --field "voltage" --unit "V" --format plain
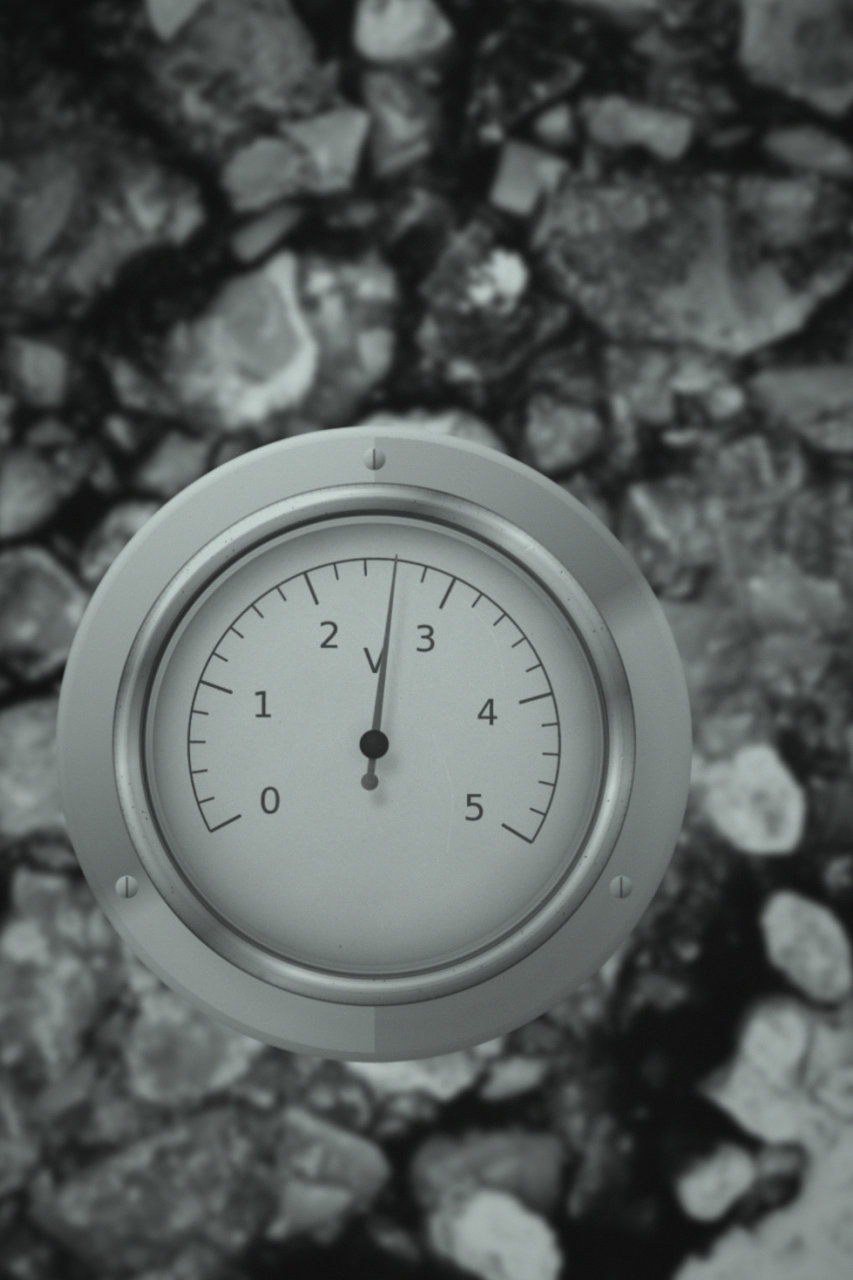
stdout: 2.6 V
